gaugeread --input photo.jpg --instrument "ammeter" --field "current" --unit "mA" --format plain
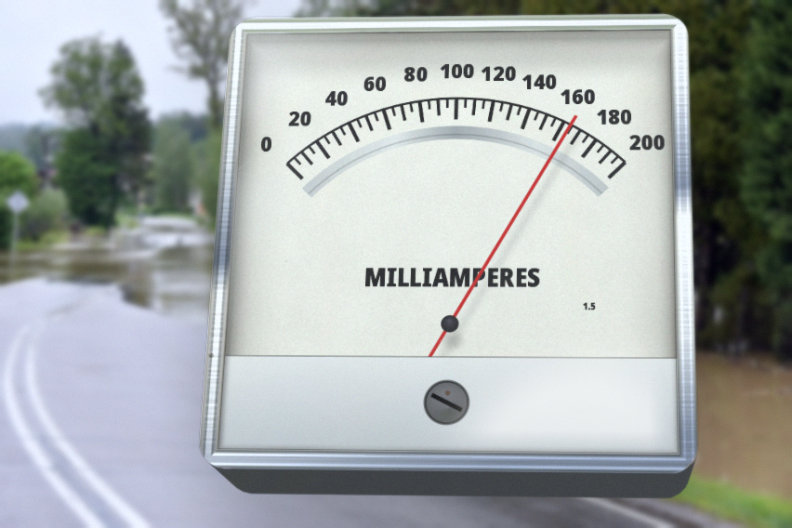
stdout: 165 mA
